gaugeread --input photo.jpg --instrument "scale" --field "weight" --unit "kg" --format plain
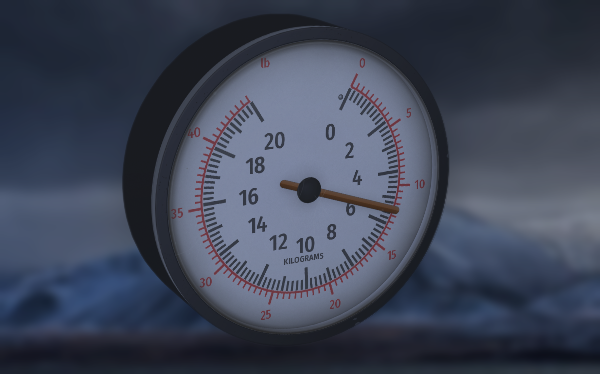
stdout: 5.4 kg
